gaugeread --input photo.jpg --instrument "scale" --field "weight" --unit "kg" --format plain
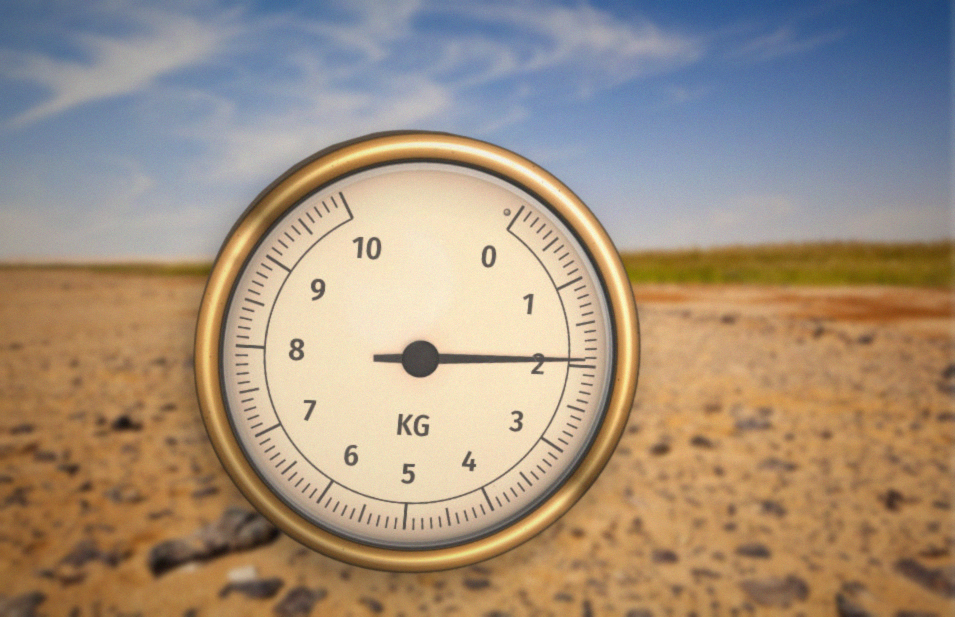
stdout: 1.9 kg
